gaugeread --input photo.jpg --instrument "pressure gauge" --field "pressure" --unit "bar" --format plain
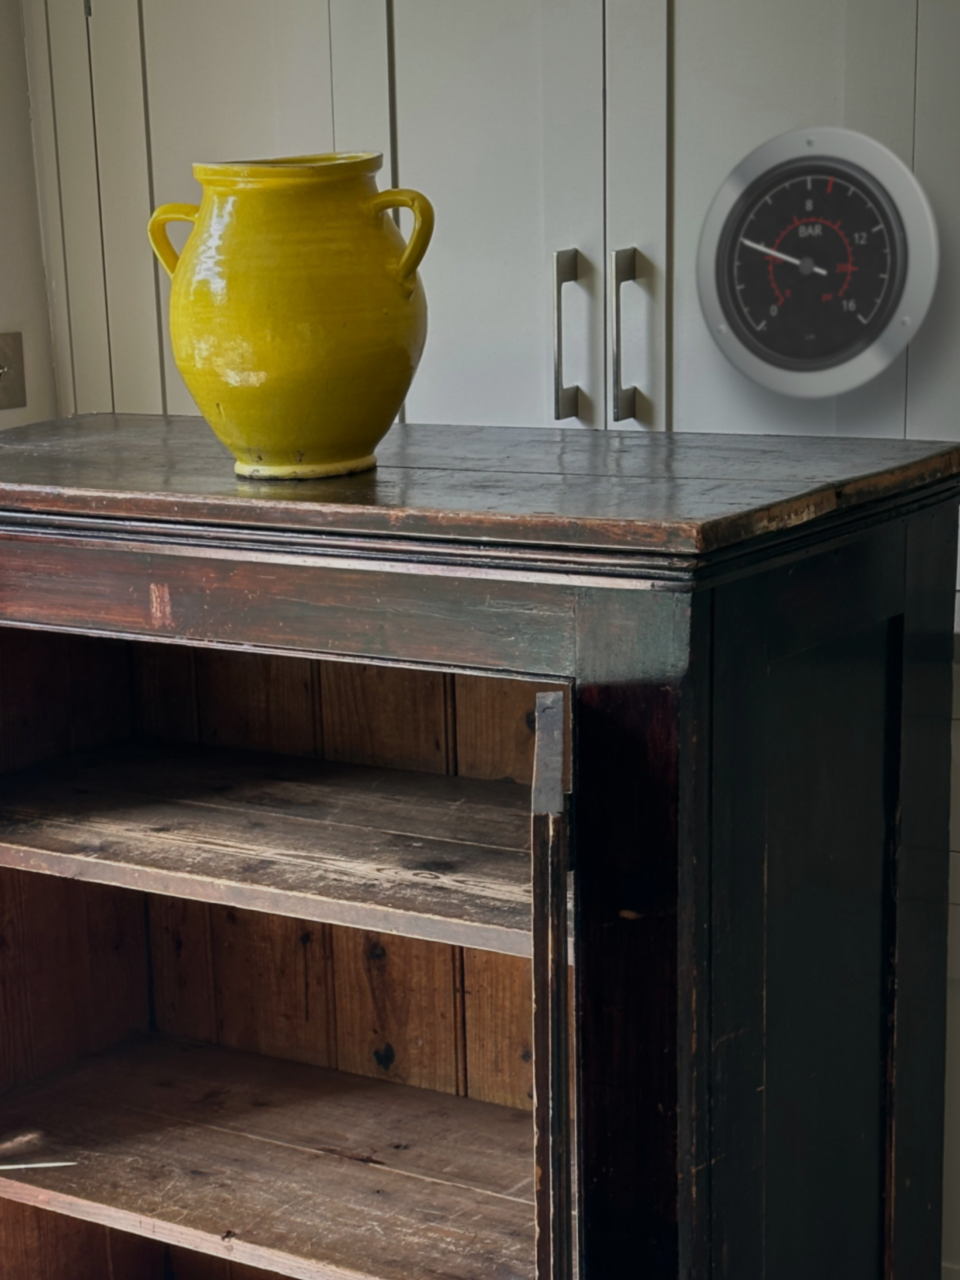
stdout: 4 bar
